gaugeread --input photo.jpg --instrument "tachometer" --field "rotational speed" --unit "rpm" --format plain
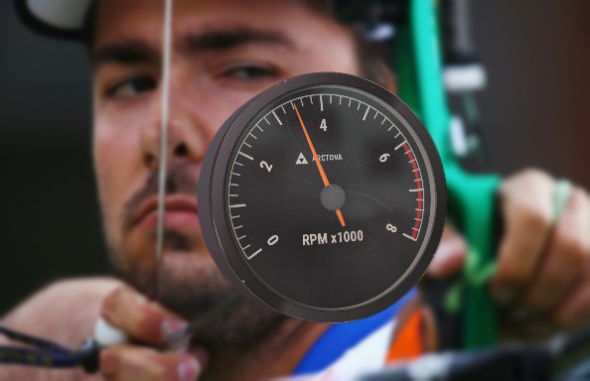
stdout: 3400 rpm
